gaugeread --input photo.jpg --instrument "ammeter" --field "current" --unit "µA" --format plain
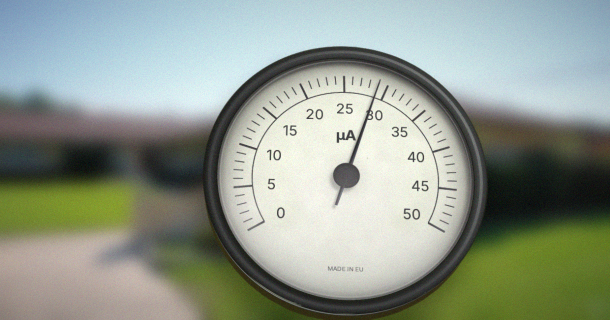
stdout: 29 µA
